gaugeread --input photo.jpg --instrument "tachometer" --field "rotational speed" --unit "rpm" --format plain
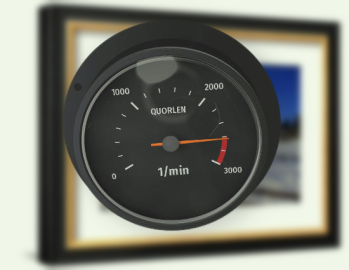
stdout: 2600 rpm
